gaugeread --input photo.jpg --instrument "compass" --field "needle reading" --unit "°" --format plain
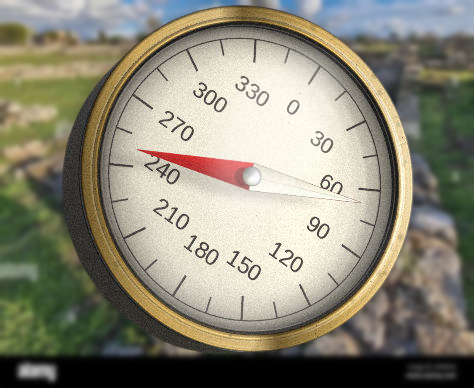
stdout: 247.5 °
